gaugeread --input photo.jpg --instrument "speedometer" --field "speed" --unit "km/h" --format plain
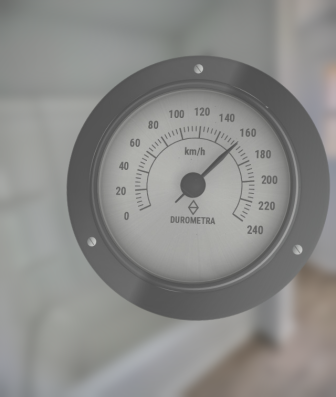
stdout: 160 km/h
